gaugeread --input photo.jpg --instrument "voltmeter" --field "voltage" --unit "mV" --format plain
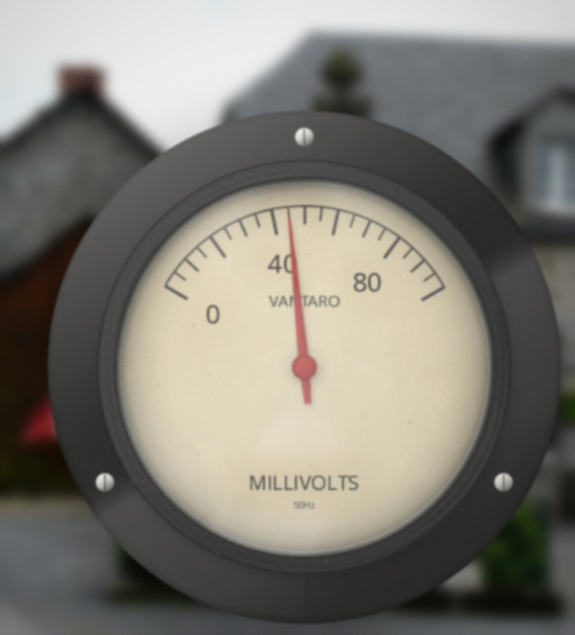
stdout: 45 mV
